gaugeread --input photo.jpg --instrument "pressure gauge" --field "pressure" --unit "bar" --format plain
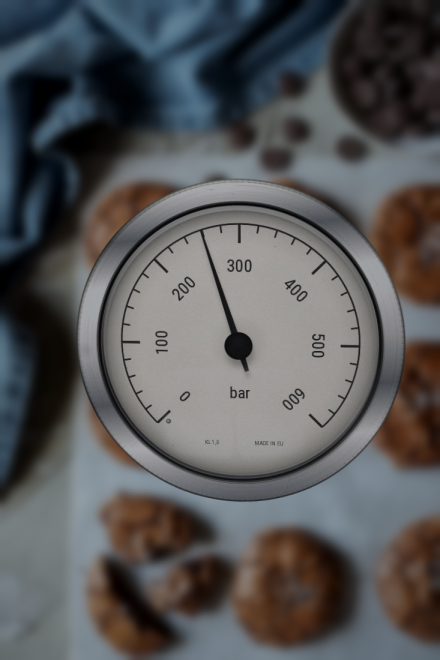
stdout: 260 bar
